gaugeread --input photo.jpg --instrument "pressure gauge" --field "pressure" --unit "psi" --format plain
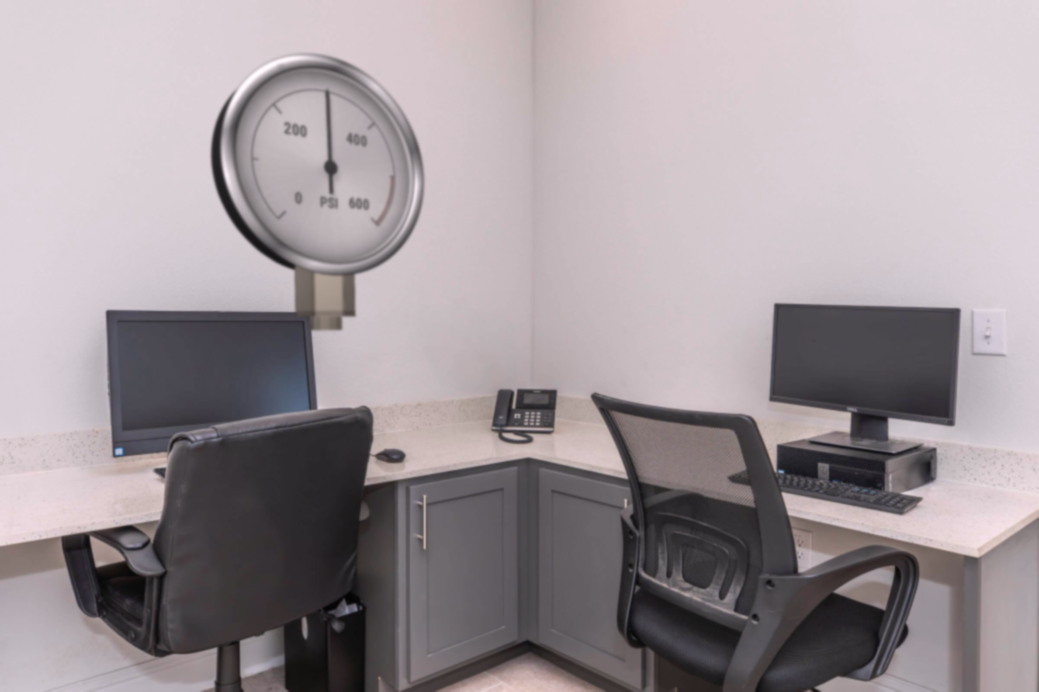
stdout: 300 psi
